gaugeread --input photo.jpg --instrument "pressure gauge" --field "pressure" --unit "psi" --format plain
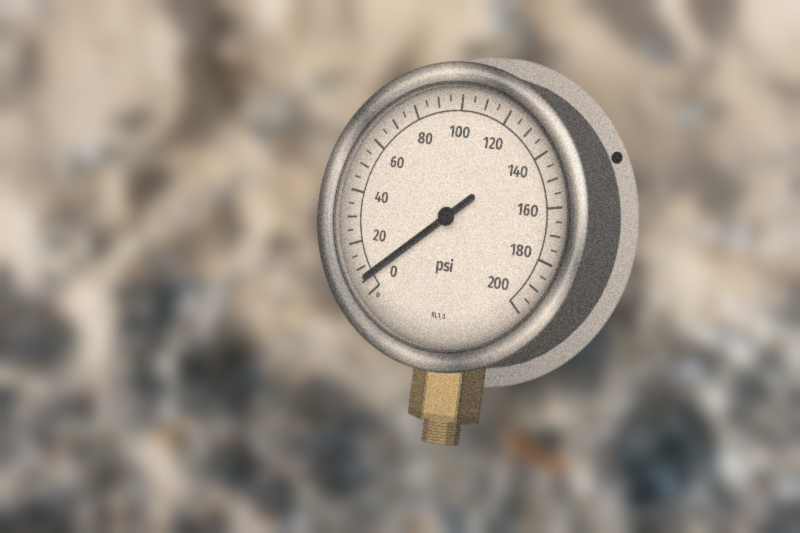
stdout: 5 psi
